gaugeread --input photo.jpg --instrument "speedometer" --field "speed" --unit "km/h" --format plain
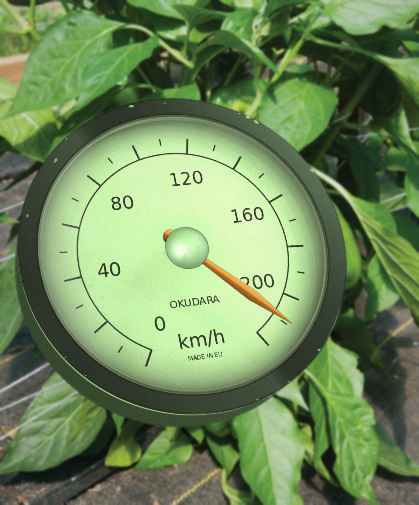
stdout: 210 km/h
